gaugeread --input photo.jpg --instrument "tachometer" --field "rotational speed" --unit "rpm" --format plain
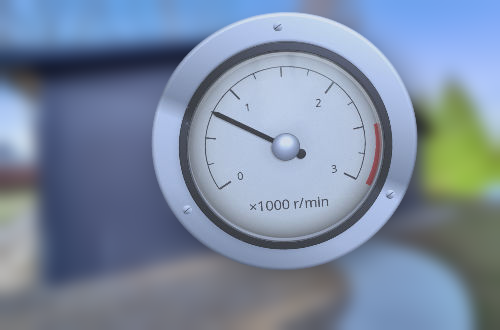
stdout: 750 rpm
